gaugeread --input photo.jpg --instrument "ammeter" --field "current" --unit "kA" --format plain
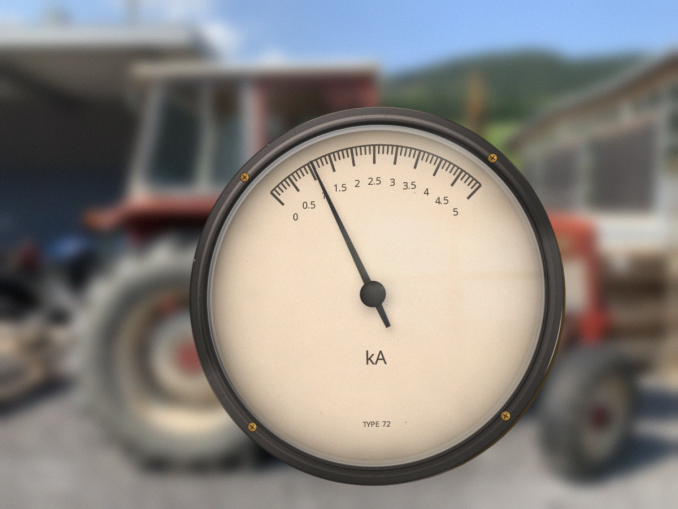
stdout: 1.1 kA
